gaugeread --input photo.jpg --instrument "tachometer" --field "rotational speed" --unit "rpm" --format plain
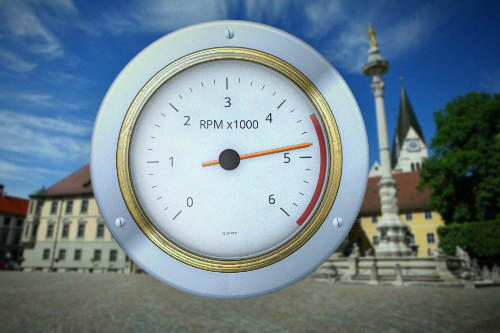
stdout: 4800 rpm
